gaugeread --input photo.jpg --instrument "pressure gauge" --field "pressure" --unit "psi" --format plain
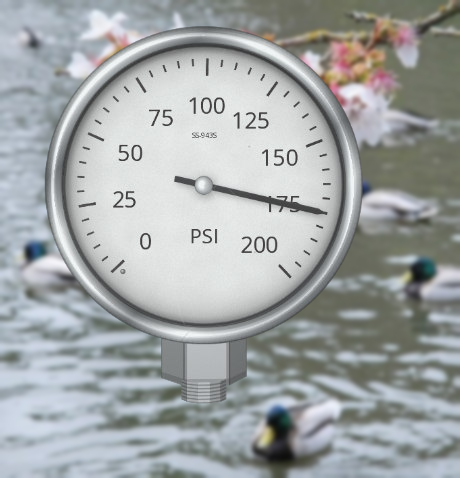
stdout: 175 psi
